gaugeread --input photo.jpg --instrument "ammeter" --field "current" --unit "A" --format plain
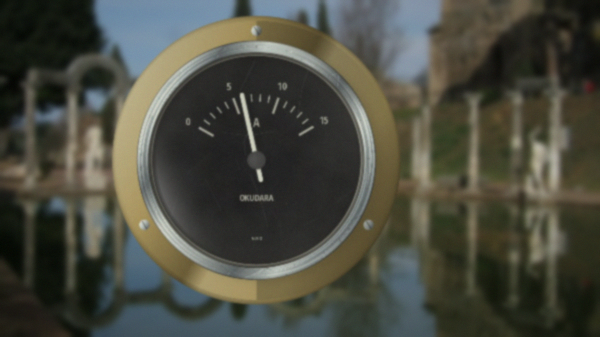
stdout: 6 A
